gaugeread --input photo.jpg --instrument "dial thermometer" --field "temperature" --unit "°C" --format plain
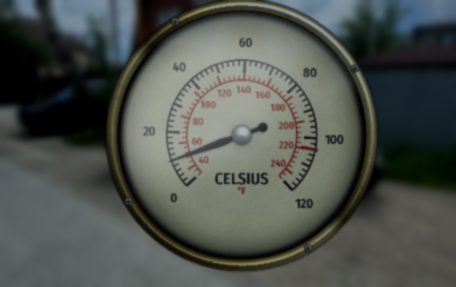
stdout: 10 °C
